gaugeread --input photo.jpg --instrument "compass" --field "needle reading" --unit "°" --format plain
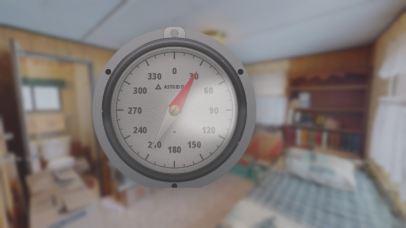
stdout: 30 °
